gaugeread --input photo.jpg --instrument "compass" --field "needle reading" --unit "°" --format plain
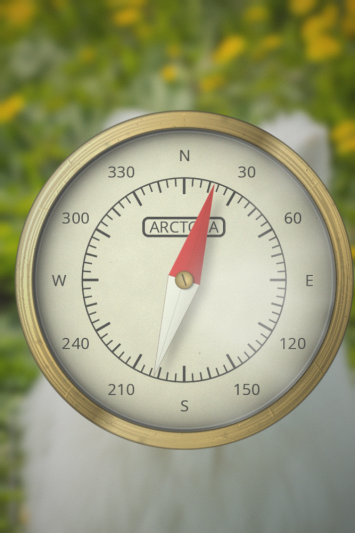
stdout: 17.5 °
